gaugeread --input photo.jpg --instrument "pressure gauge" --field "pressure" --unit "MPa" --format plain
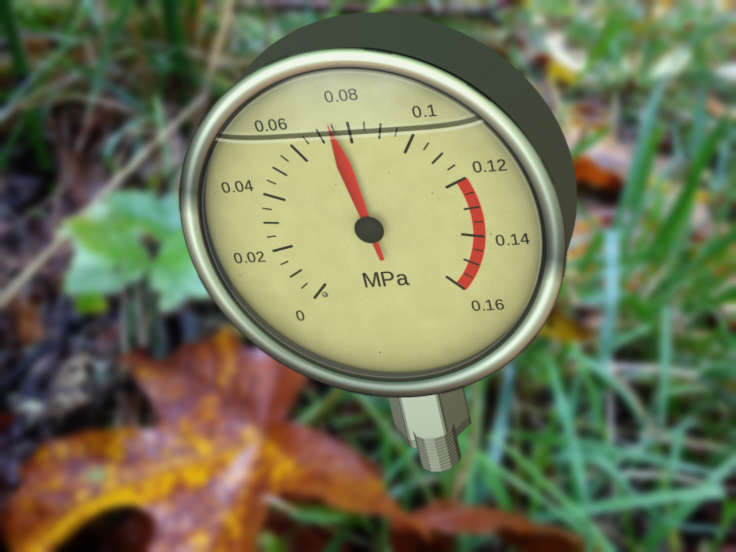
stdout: 0.075 MPa
